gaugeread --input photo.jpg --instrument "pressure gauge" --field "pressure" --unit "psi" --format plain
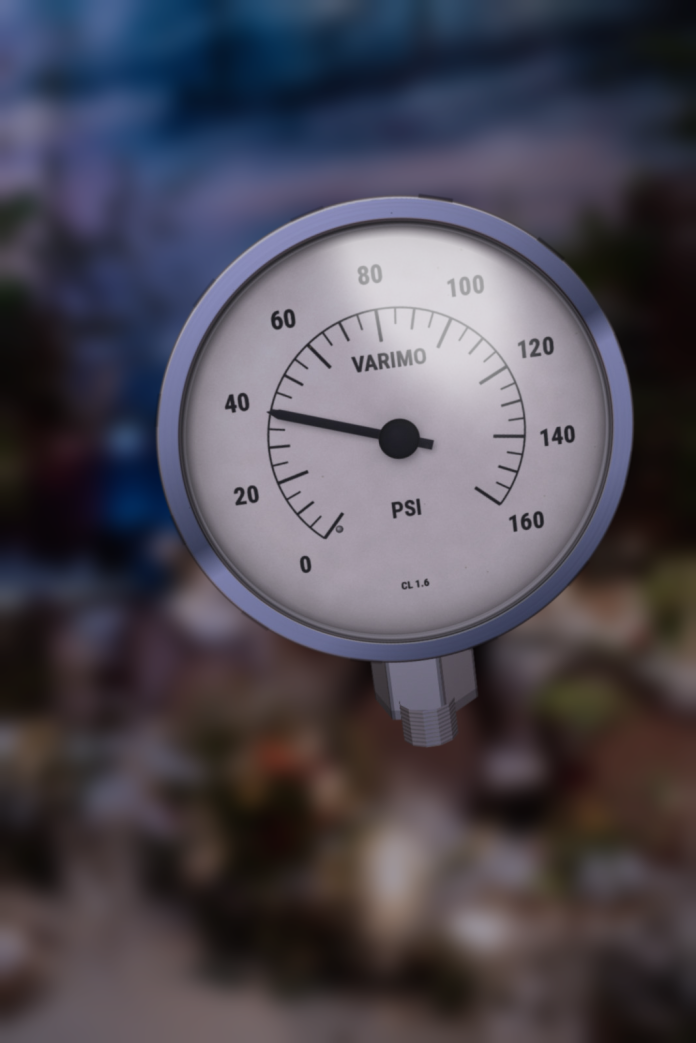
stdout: 40 psi
